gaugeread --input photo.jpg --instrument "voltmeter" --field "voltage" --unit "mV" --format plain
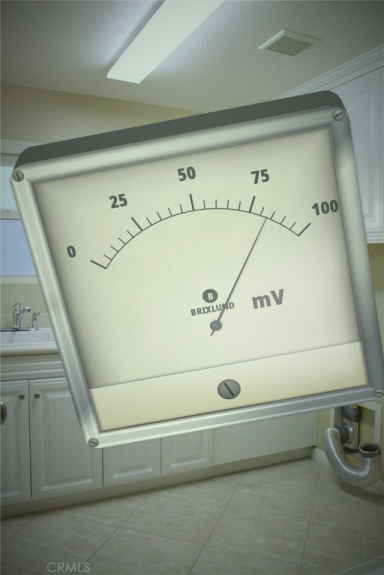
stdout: 82.5 mV
